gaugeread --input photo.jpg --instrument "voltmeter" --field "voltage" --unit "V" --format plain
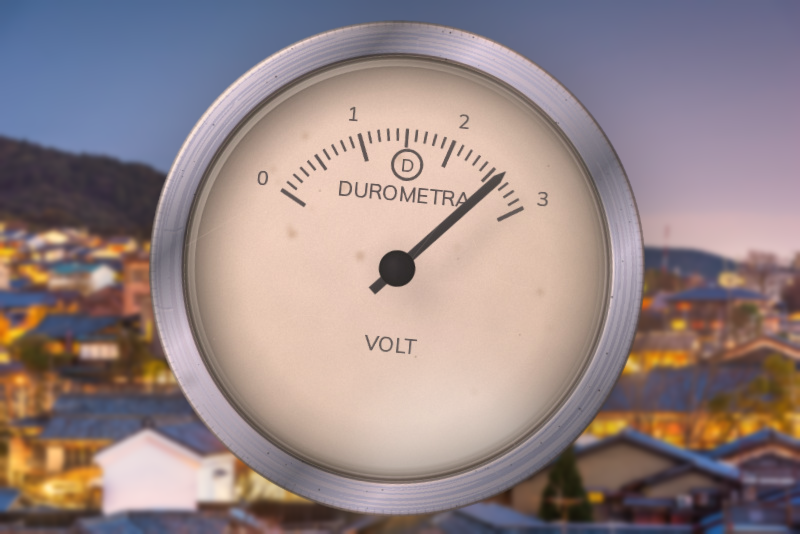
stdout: 2.6 V
